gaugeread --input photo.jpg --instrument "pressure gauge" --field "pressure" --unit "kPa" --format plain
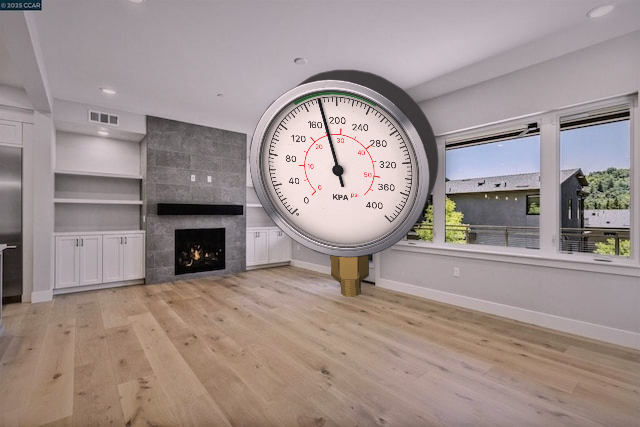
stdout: 180 kPa
